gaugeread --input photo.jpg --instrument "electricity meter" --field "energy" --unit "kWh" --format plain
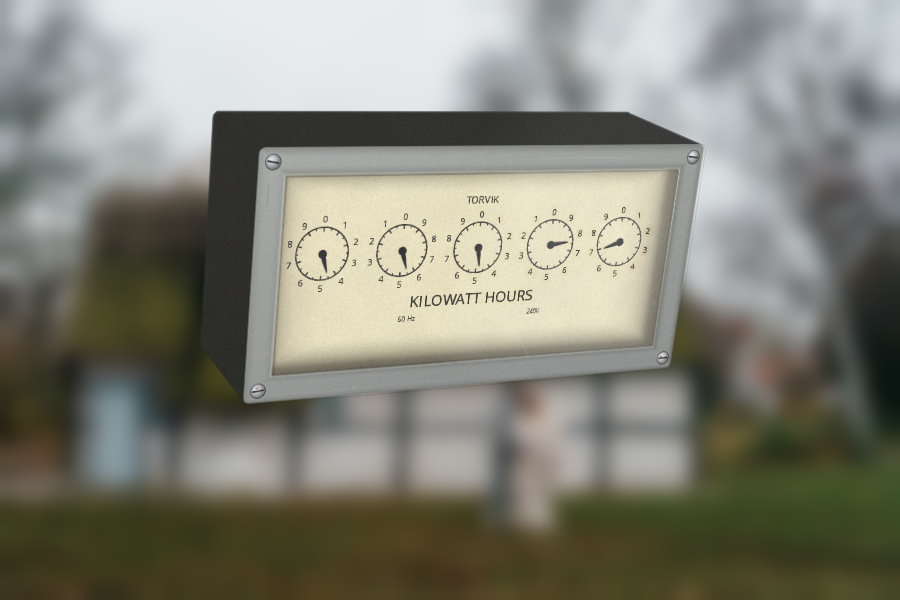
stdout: 45477 kWh
